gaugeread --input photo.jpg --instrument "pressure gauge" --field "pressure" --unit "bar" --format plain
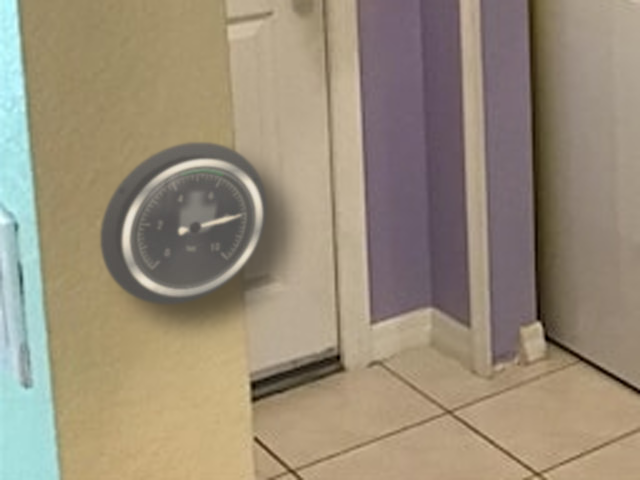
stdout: 8 bar
